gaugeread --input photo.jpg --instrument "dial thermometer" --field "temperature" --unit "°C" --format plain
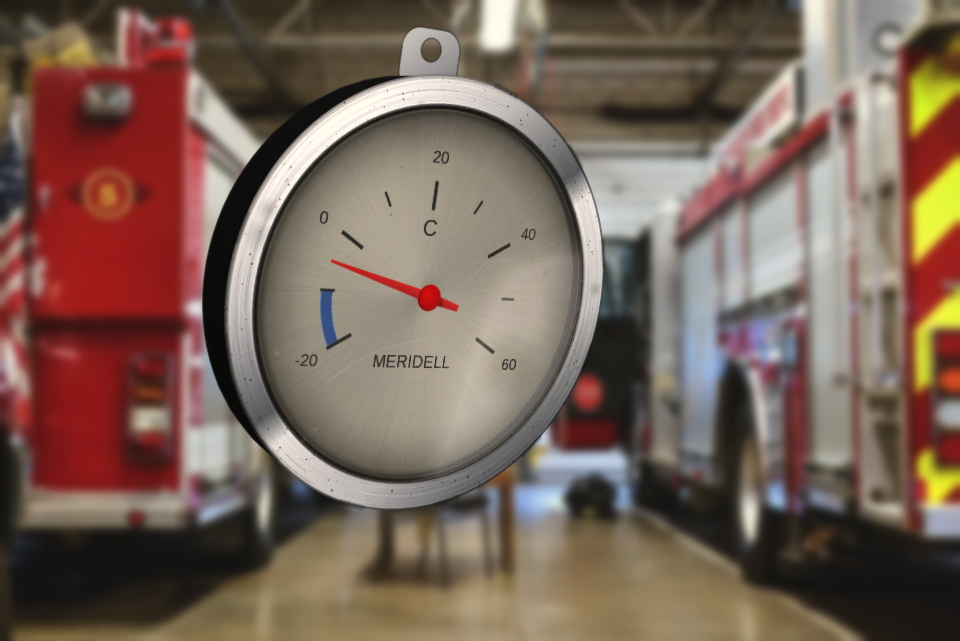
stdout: -5 °C
